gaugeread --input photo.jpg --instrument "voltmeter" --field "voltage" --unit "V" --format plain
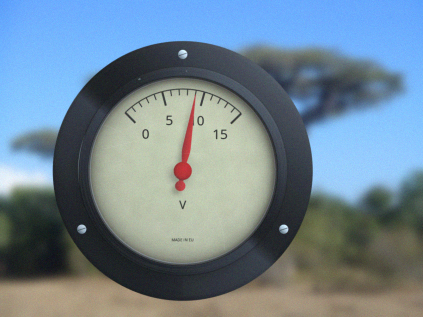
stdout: 9 V
